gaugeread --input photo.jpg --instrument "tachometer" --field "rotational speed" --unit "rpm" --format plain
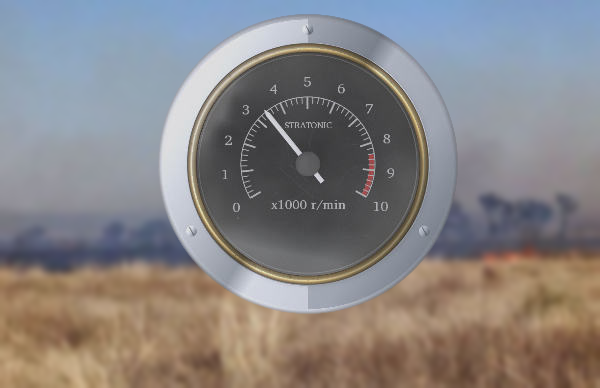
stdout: 3400 rpm
